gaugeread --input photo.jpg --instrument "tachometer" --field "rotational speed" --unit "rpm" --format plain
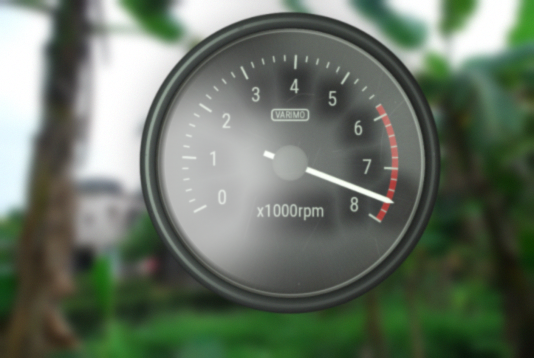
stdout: 7600 rpm
